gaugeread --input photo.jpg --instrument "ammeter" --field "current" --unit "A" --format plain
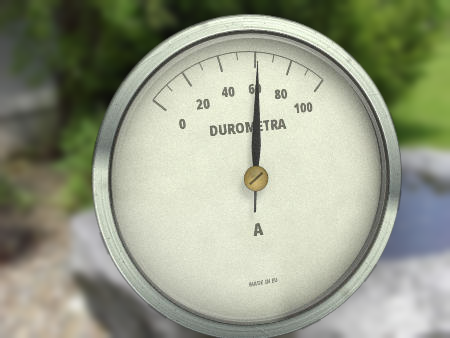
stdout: 60 A
